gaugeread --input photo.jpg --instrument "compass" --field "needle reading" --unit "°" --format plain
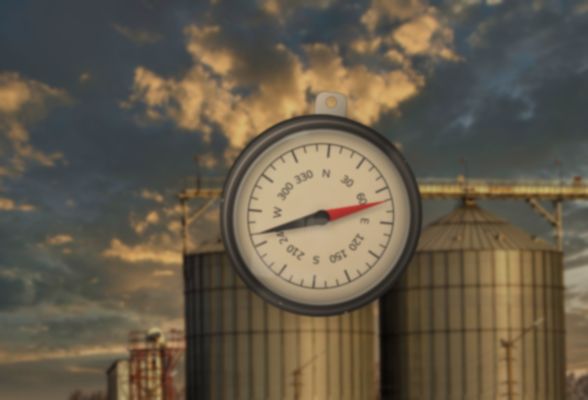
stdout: 70 °
